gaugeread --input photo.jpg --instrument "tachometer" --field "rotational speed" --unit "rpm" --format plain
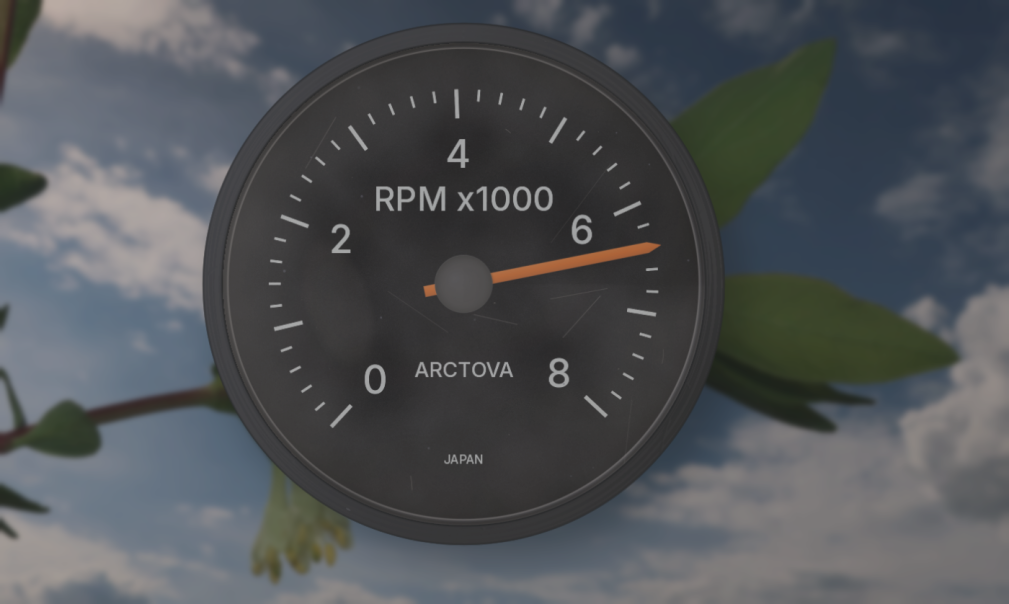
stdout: 6400 rpm
